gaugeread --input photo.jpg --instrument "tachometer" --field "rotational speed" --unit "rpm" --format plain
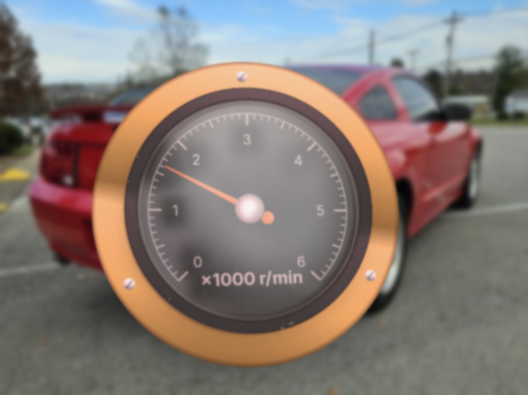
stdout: 1600 rpm
